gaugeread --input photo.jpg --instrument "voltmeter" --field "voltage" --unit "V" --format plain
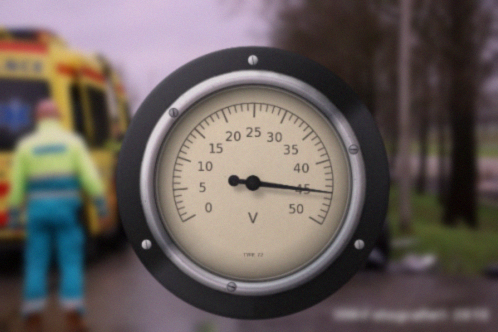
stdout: 45 V
